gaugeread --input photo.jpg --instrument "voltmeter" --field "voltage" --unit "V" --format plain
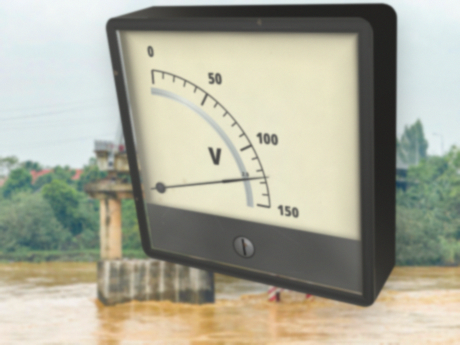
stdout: 125 V
